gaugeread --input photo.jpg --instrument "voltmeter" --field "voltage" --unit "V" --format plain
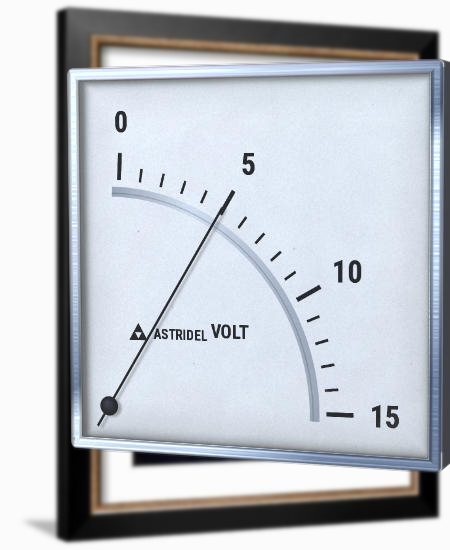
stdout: 5 V
